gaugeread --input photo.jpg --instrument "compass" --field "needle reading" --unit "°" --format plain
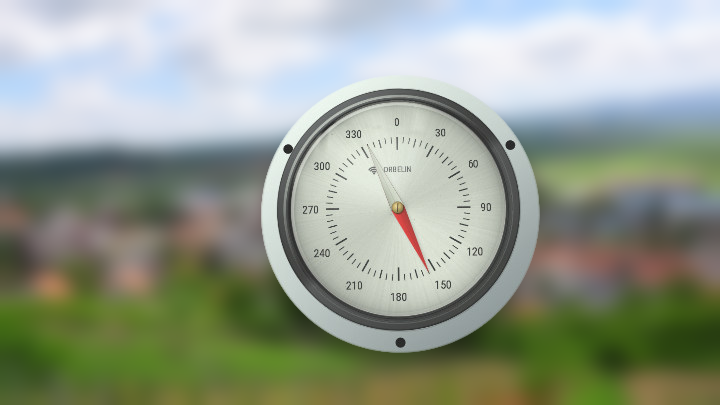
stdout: 155 °
